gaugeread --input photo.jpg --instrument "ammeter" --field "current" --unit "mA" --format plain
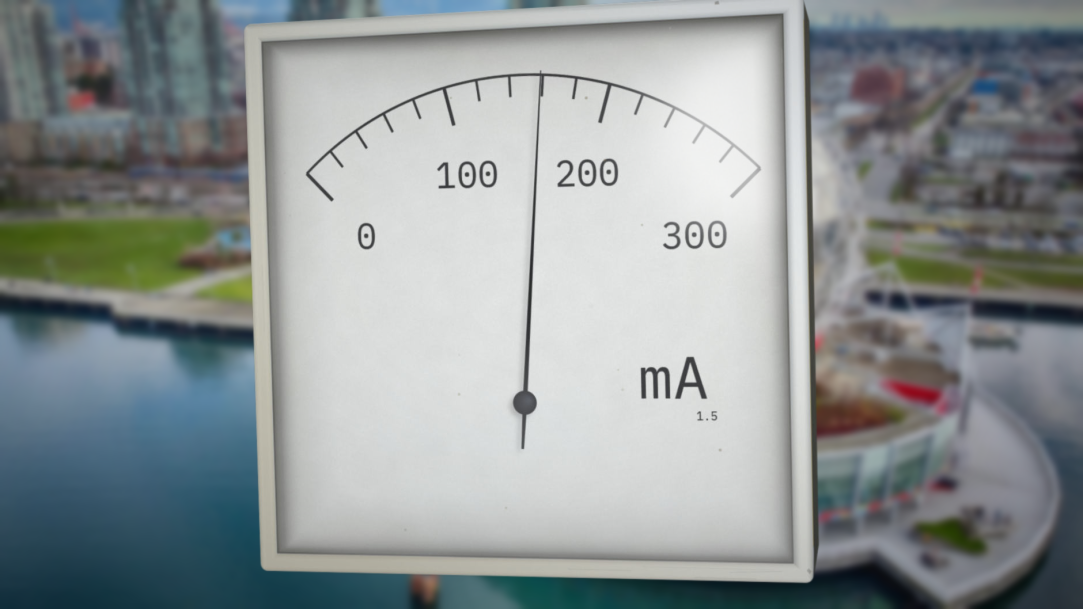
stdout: 160 mA
